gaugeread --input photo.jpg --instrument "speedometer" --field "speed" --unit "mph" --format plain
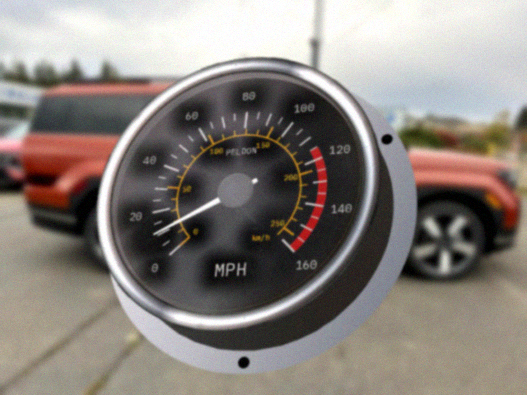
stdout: 10 mph
